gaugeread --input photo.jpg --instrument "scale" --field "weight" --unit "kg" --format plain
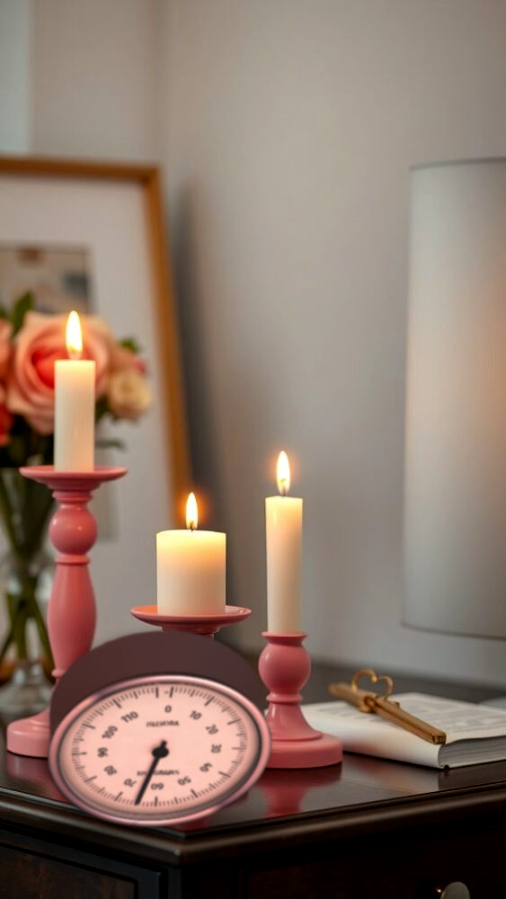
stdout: 65 kg
